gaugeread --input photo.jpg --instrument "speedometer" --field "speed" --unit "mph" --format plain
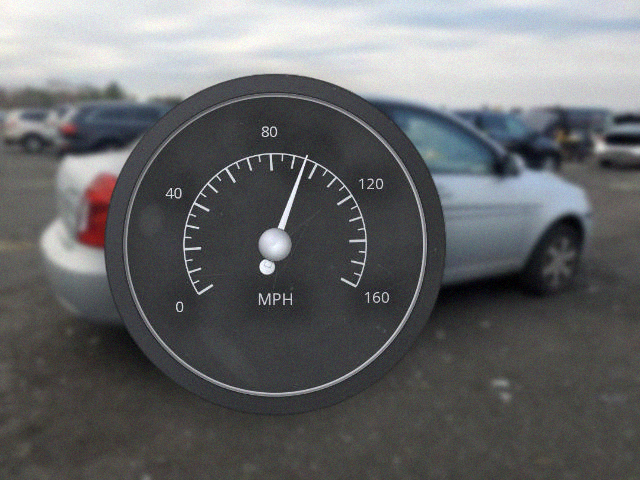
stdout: 95 mph
